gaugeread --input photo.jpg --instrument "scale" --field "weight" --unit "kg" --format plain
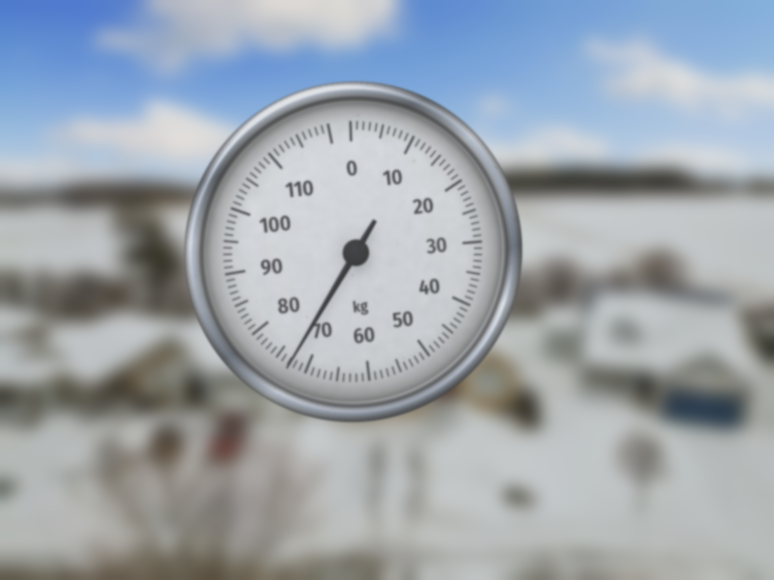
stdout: 73 kg
